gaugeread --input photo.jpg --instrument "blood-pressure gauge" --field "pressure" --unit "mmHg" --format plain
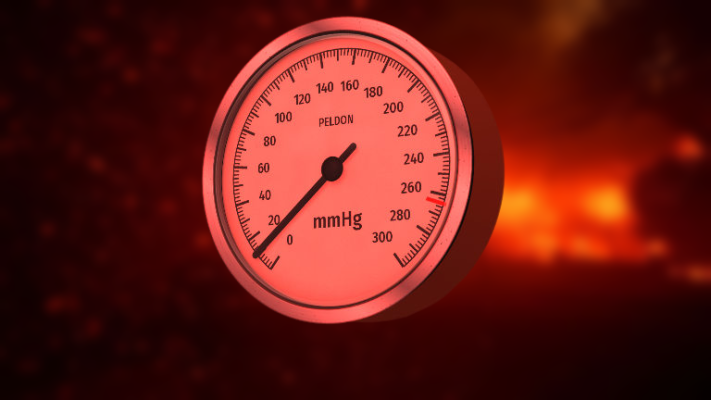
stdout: 10 mmHg
